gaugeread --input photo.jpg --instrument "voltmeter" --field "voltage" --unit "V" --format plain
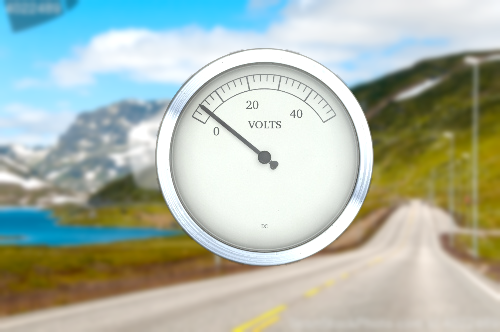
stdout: 4 V
